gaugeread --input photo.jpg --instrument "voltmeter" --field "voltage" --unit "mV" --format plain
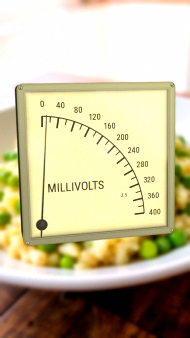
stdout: 10 mV
